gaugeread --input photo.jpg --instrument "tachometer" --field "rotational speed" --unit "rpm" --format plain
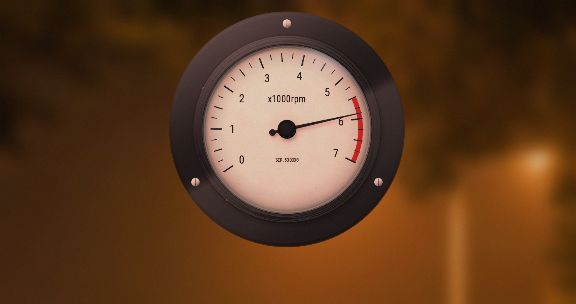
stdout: 5875 rpm
